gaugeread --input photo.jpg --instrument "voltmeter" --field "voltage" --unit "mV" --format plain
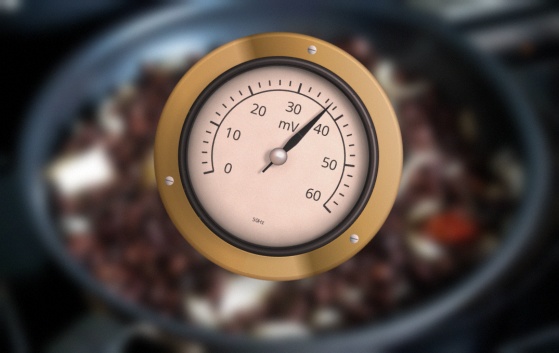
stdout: 37 mV
